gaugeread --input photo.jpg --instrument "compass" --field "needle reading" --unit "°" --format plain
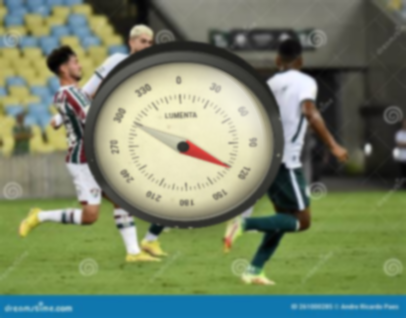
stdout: 120 °
